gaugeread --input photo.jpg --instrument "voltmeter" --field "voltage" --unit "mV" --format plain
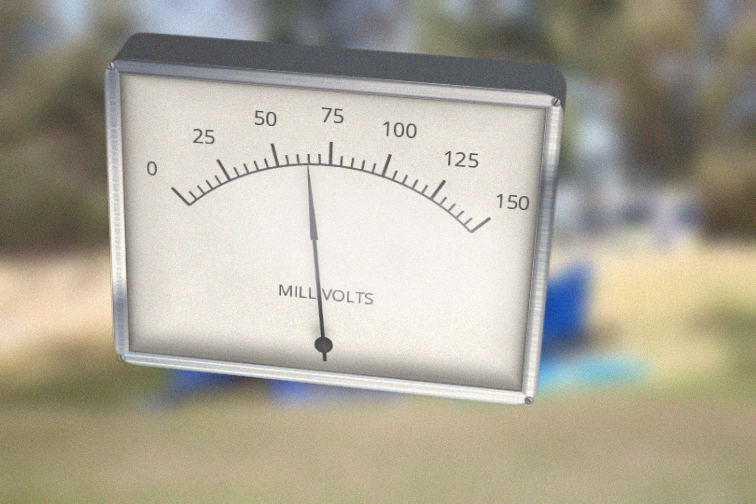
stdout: 65 mV
